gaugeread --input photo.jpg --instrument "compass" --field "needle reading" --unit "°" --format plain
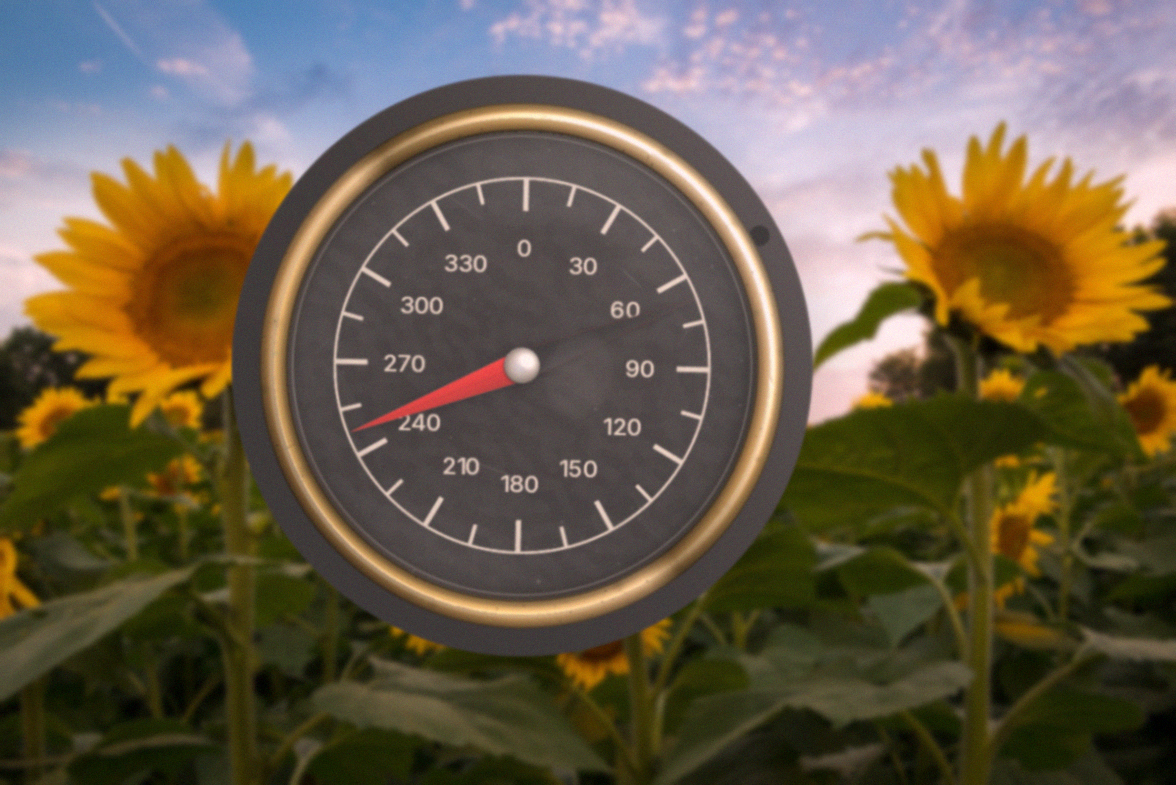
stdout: 247.5 °
